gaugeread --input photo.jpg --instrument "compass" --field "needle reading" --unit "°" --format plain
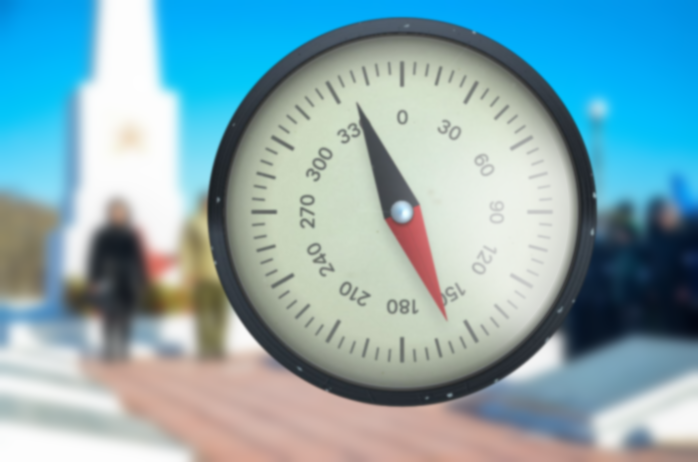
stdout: 157.5 °
